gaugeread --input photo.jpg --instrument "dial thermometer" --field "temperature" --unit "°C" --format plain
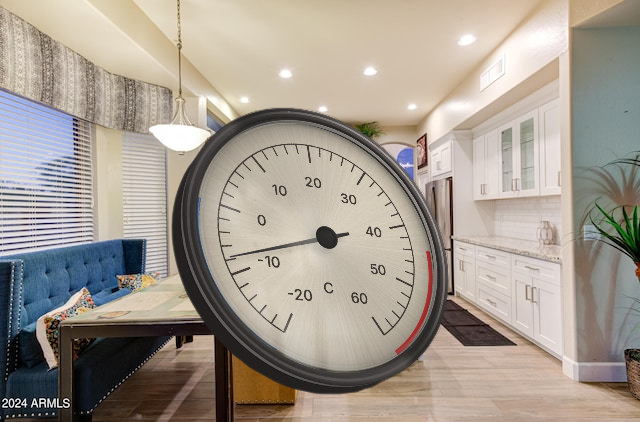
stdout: -8 °C
